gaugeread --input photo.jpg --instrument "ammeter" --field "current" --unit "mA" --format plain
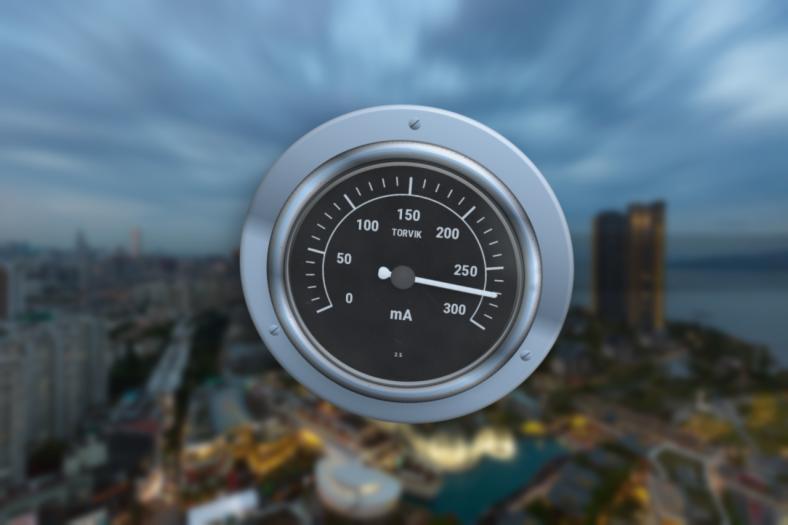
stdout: 270 mA
